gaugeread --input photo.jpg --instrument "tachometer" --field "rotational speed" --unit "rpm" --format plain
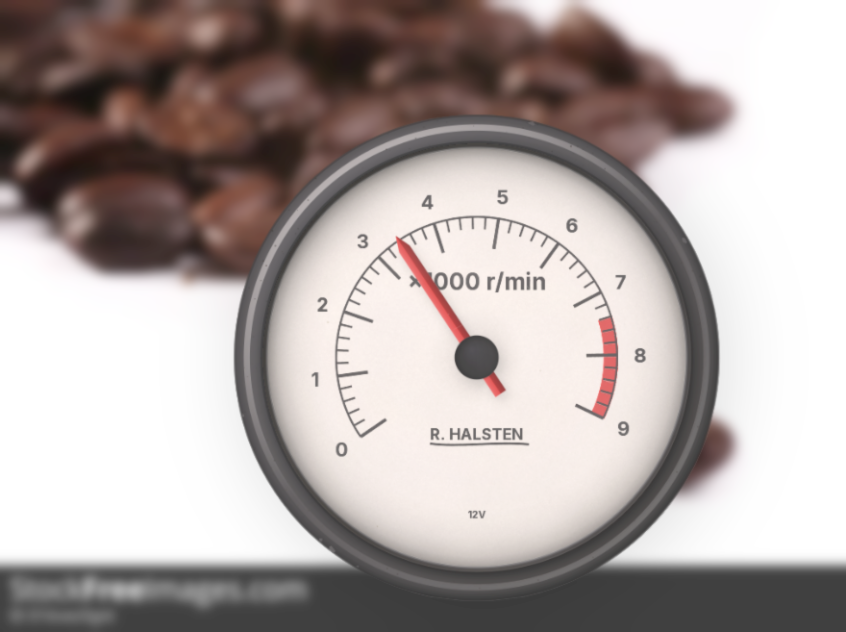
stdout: 3400 rpm
